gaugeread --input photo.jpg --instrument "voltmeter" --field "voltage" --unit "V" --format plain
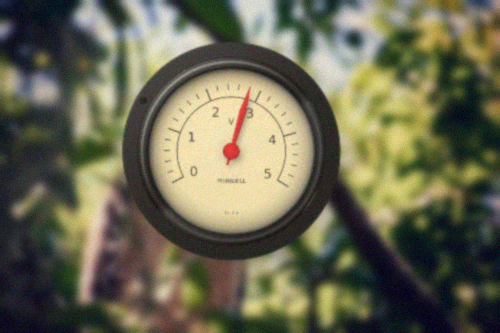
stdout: 2.8 V
